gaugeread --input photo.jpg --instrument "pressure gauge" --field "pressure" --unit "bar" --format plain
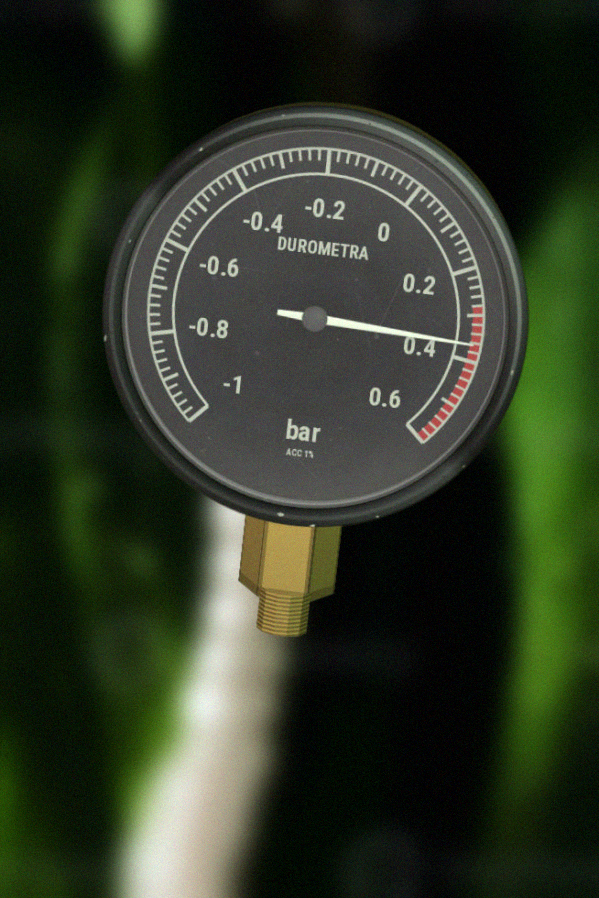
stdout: 0.36 bar
